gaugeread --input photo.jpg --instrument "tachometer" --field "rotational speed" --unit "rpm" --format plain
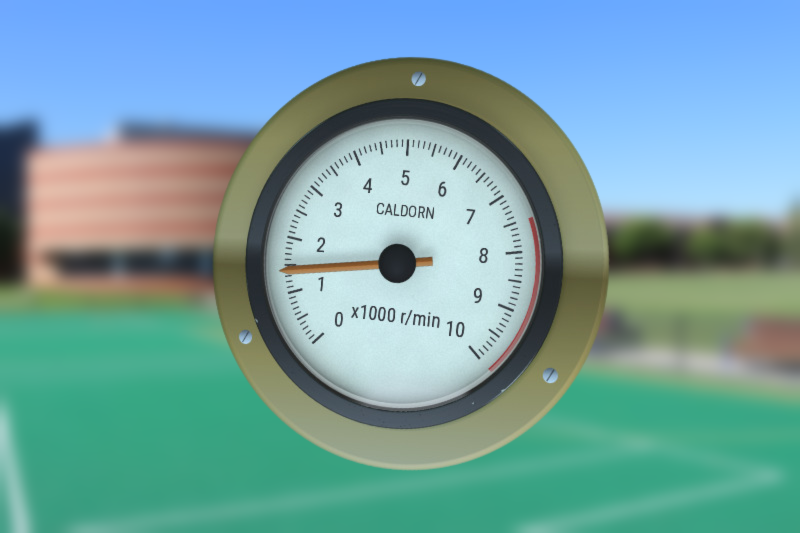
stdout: 1400 rpm
